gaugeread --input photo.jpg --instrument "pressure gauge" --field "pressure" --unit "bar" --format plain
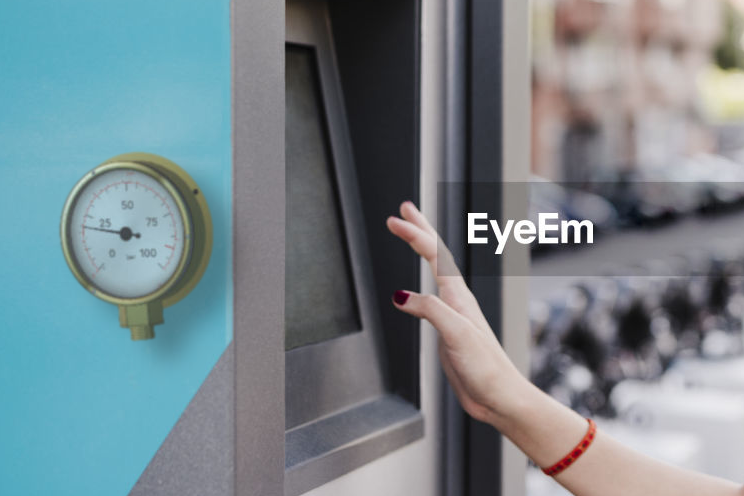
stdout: 20 bar
